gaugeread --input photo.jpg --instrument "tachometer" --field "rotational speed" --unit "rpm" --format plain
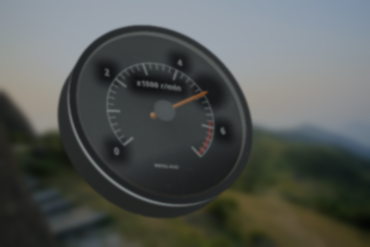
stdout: 5000 rpm
